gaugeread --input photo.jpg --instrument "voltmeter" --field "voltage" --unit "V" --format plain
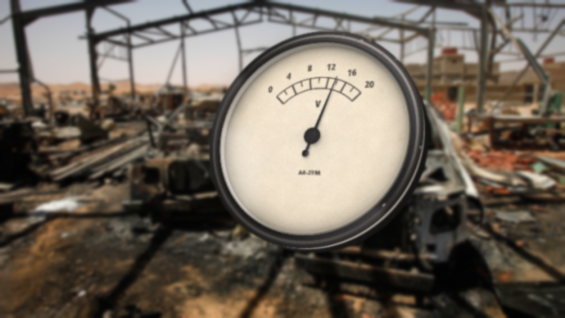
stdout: 14 V
